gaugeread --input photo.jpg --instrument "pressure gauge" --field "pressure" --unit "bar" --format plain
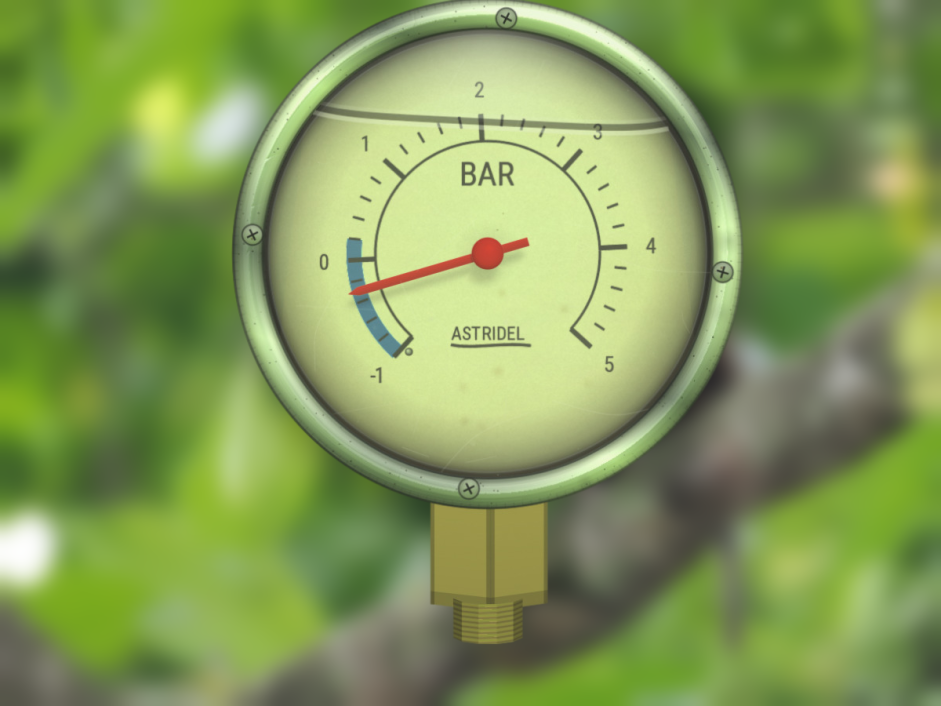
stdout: -0.3 bar
